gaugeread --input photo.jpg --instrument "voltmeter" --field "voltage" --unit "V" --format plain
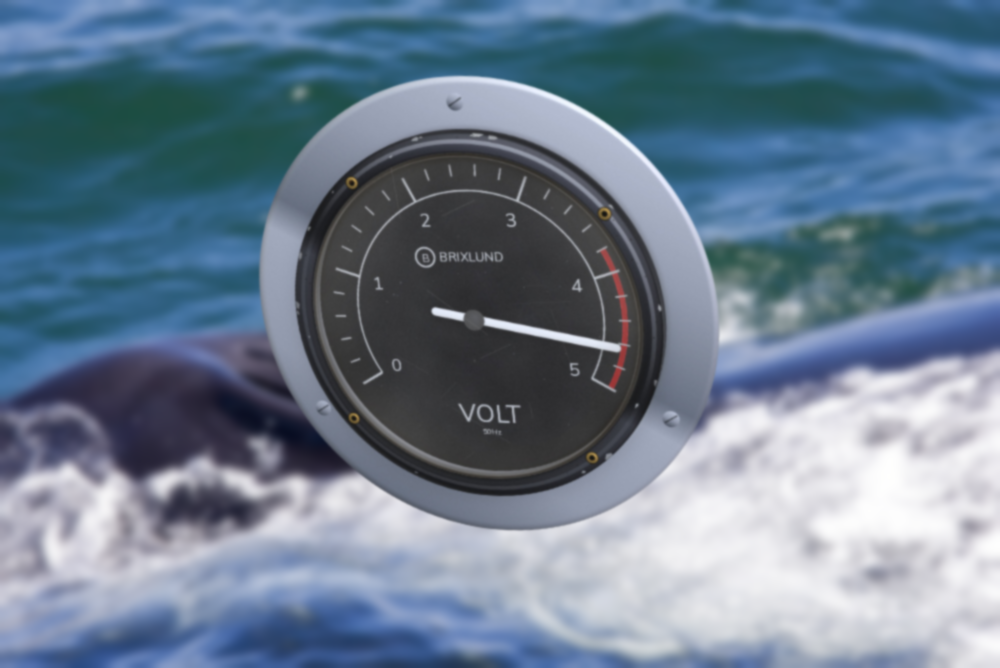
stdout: 4.6 V
